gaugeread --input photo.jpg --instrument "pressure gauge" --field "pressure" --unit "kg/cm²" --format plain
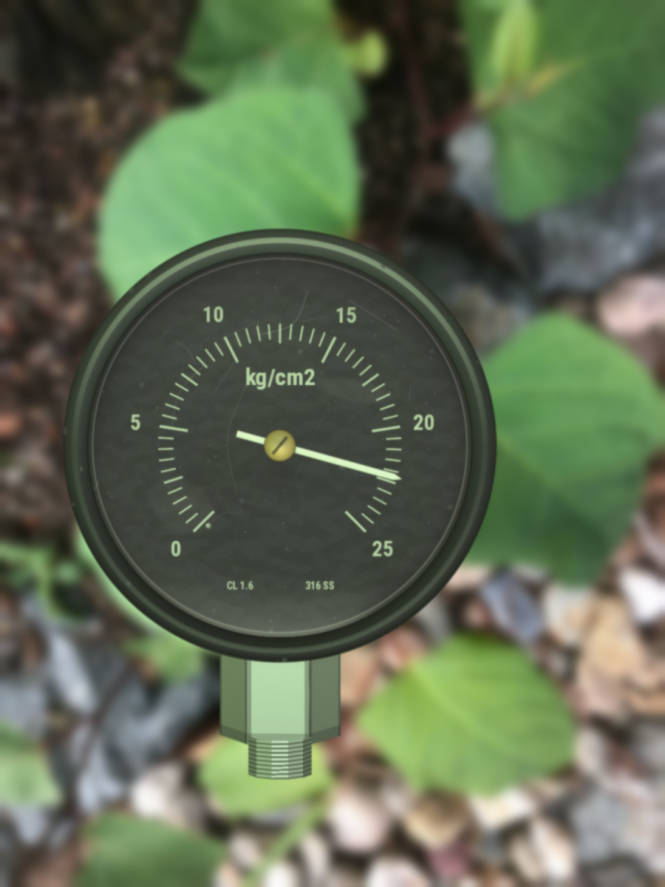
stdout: 22.25 kg/cm²
